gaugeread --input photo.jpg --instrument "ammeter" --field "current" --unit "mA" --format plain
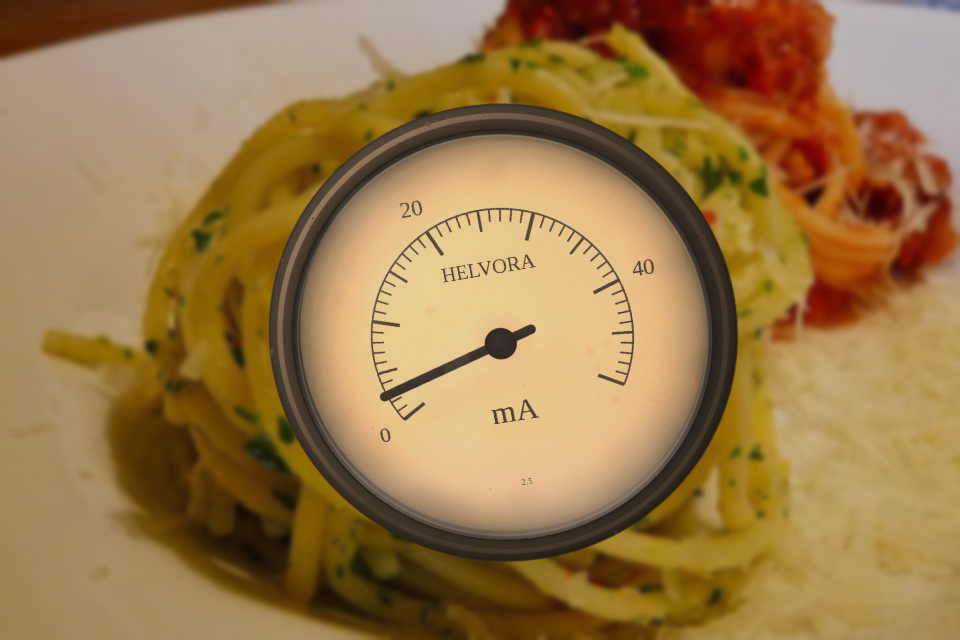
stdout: 3 mA
